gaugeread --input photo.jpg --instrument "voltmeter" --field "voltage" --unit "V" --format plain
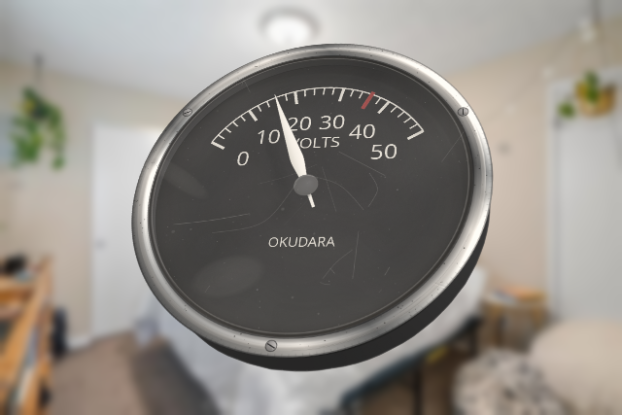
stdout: 16 V
